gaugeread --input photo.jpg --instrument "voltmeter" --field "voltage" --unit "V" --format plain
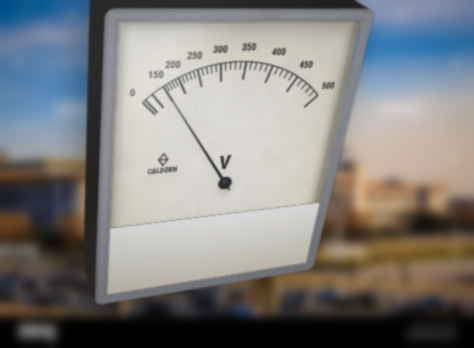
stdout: 150 V
